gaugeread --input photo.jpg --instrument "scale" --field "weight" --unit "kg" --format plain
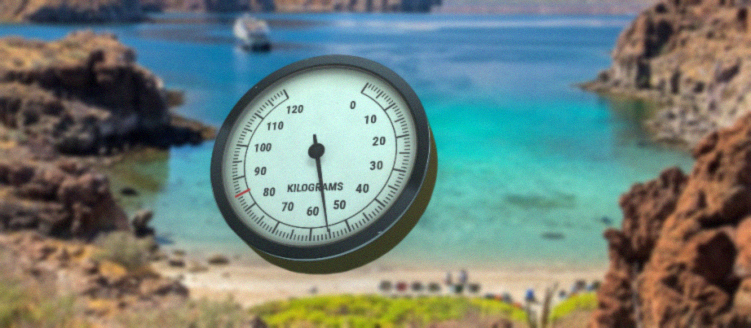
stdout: 55 kg
